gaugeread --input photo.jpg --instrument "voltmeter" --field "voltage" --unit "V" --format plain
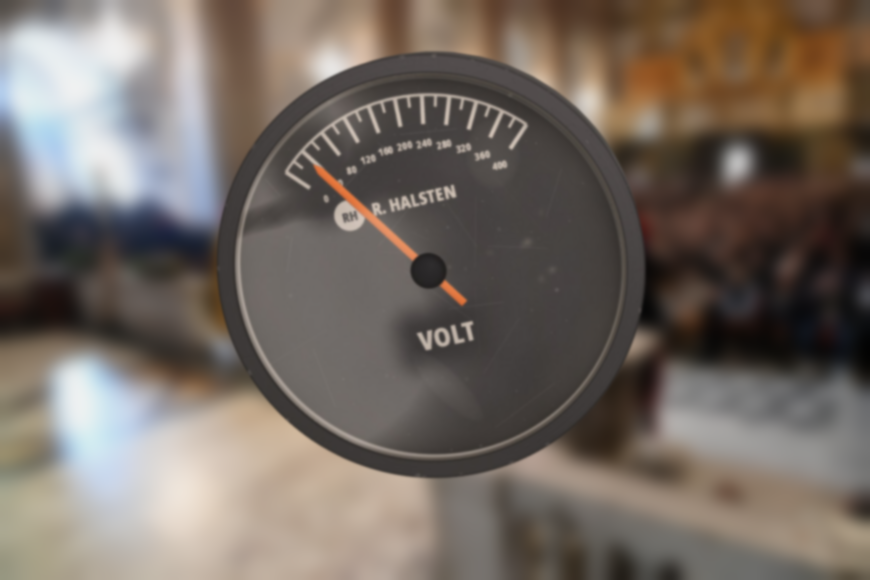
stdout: 40 V
